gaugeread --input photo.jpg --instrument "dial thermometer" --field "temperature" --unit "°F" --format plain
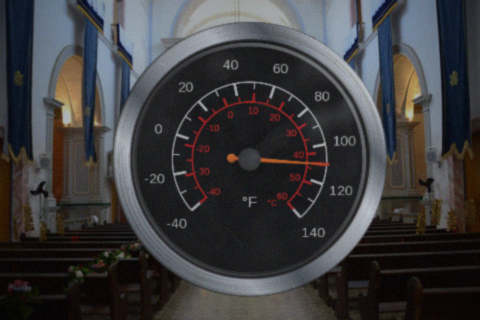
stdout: 110 °F
